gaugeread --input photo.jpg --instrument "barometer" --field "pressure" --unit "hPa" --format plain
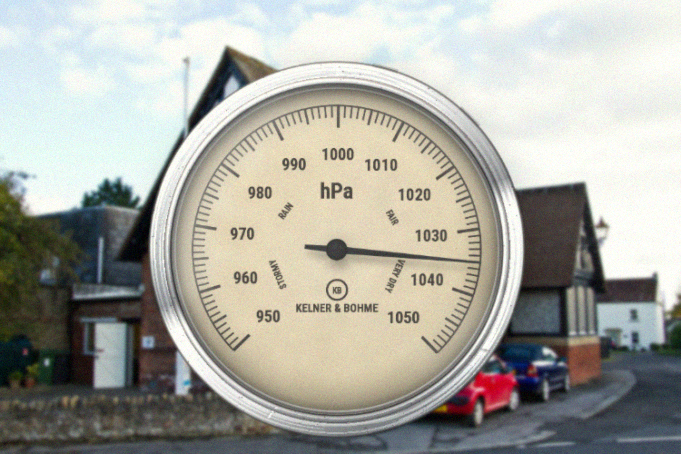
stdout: 1035 hPa
